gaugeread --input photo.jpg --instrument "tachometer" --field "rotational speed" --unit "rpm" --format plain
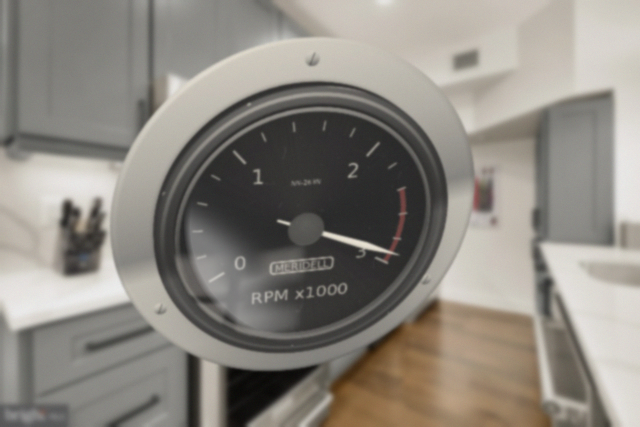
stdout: 2900 rpm
